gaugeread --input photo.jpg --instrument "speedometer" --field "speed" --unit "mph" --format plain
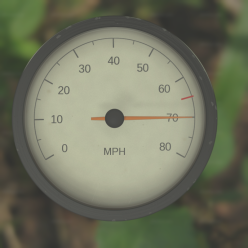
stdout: 70 mph
